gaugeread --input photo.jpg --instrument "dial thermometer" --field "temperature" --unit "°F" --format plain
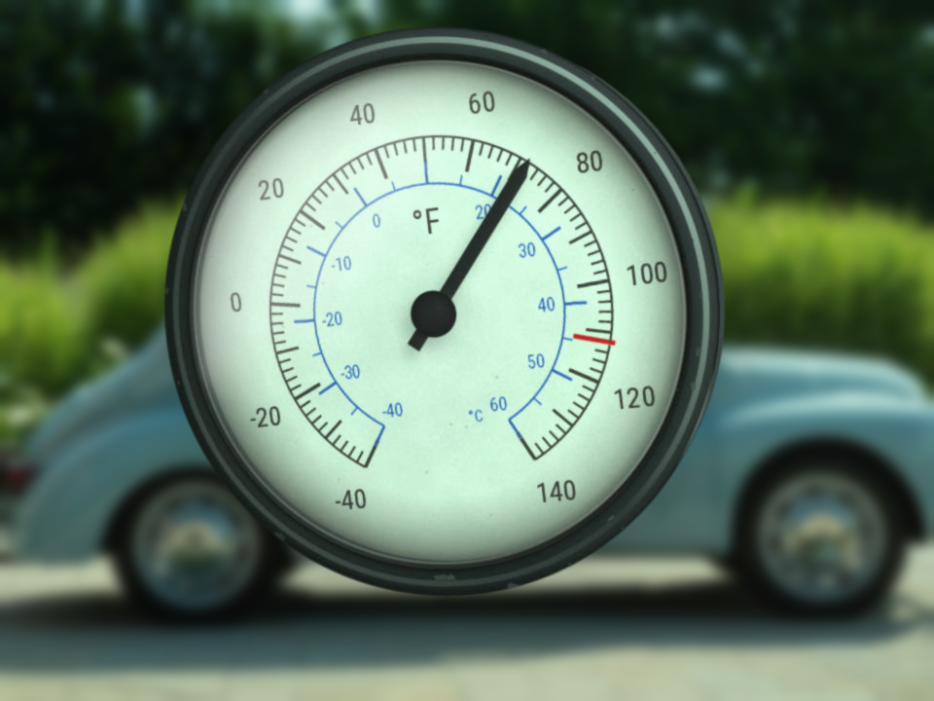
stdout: 72 °F
